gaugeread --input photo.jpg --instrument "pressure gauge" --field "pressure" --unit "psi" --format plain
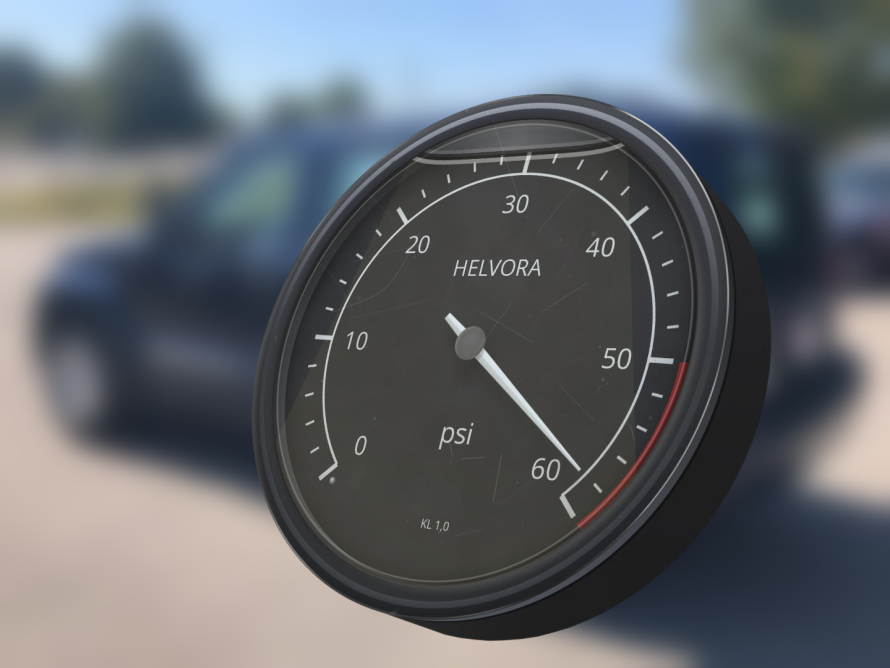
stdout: 58 psi
